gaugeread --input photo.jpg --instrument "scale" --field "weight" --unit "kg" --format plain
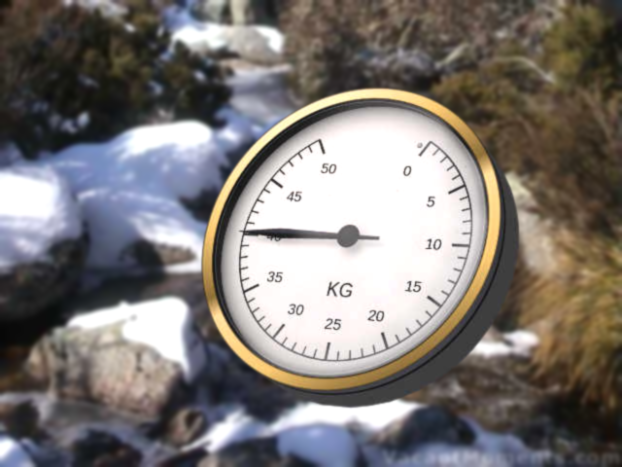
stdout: 40 kg
